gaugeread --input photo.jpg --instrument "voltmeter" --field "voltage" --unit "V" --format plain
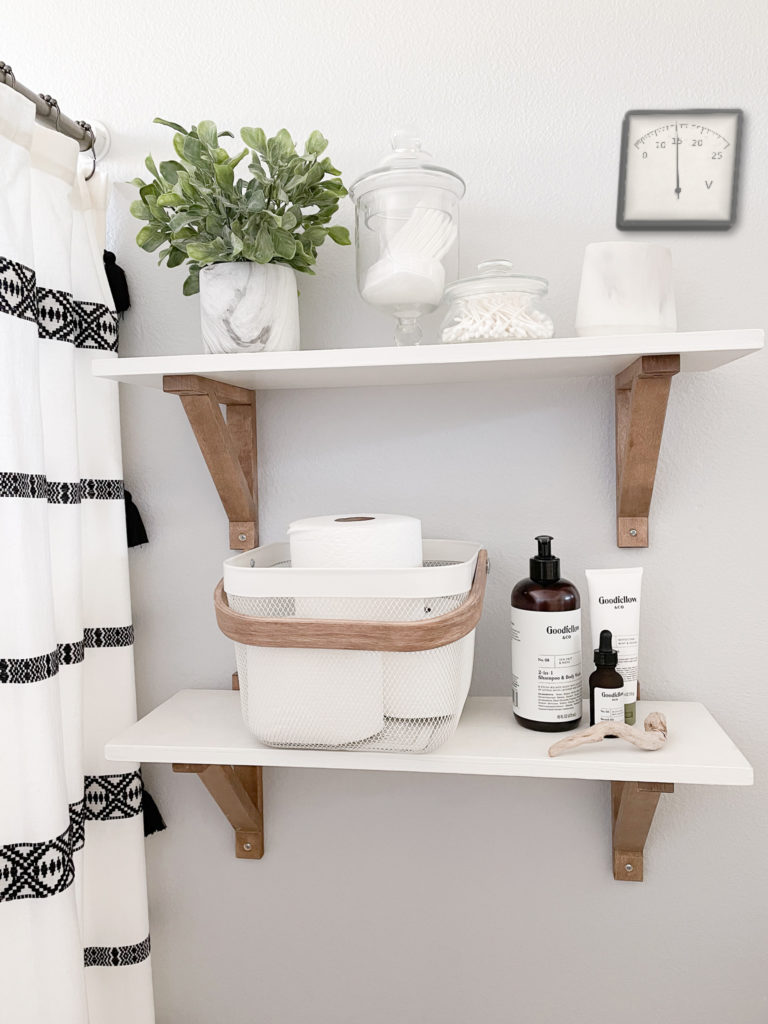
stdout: 15 V
